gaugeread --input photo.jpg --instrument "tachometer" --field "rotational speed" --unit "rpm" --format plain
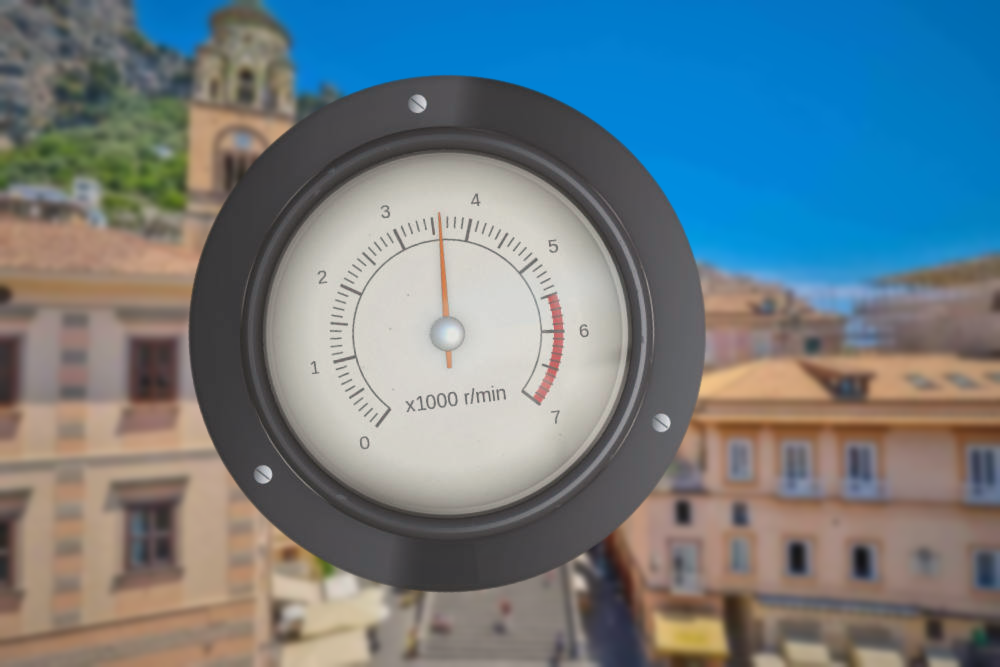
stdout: 3600 rpm
